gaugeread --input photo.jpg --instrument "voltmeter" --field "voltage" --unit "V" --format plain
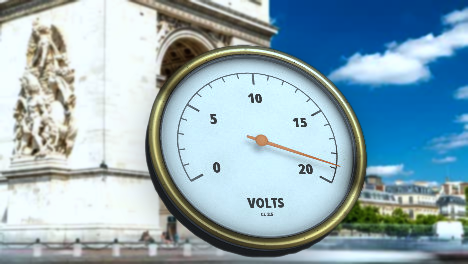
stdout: 19 V
